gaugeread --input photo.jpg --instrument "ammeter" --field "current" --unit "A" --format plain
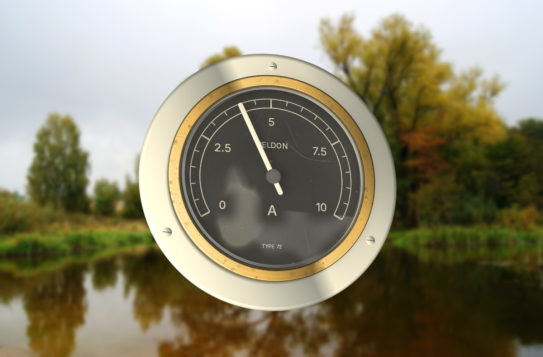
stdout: 4 A
